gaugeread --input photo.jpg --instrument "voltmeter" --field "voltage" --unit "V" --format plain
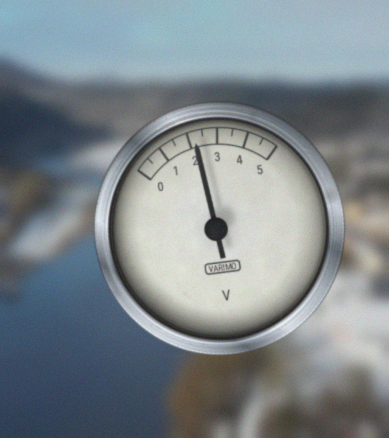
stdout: 2.25 V
